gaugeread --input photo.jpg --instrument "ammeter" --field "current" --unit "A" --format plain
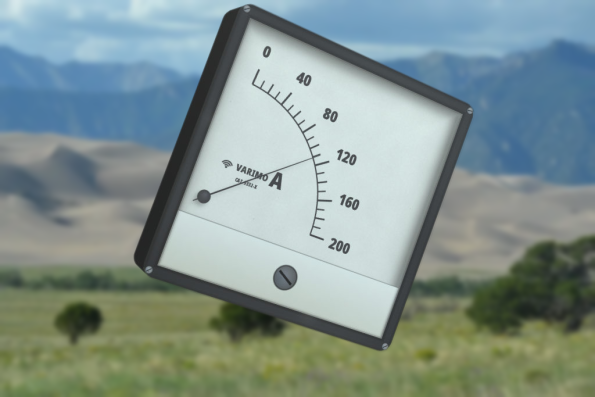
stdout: 110 A
